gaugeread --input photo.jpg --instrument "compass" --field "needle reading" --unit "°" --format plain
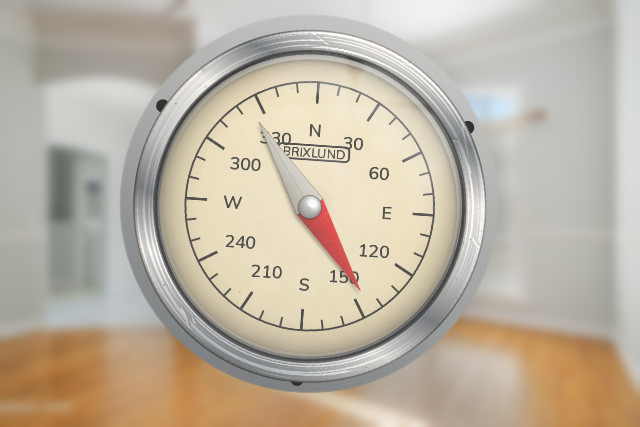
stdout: 145 °
